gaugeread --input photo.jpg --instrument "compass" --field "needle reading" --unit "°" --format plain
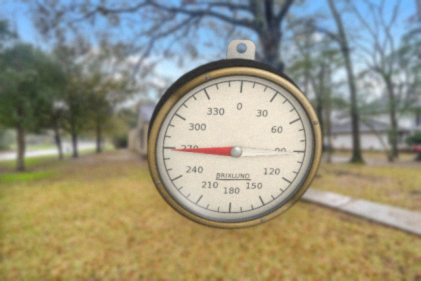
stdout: 270 °
